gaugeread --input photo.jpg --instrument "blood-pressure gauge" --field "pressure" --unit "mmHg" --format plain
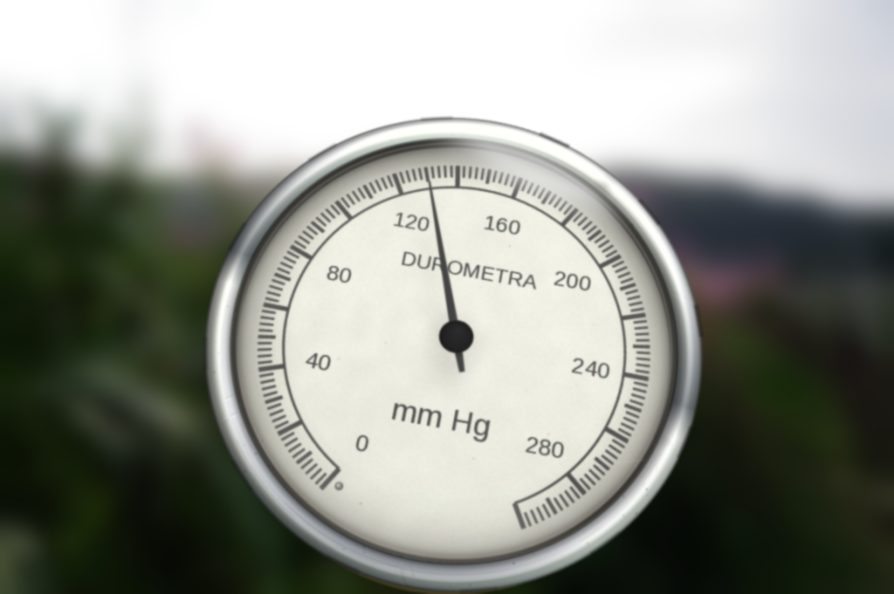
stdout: 130 mmHg
